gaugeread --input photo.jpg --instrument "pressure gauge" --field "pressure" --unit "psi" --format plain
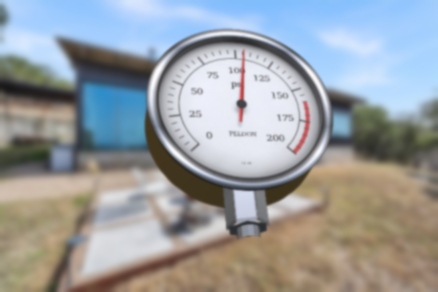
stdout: 105 psi
